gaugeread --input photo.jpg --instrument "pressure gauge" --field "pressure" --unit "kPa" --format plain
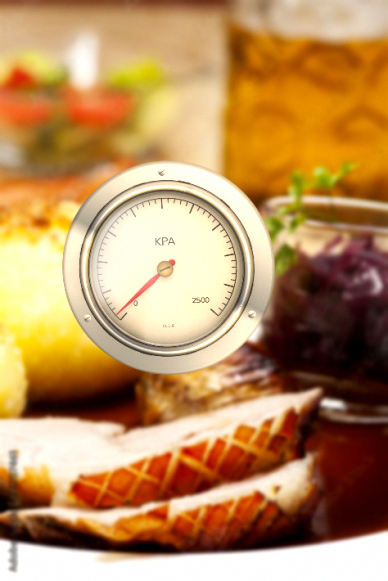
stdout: 50 kPa
